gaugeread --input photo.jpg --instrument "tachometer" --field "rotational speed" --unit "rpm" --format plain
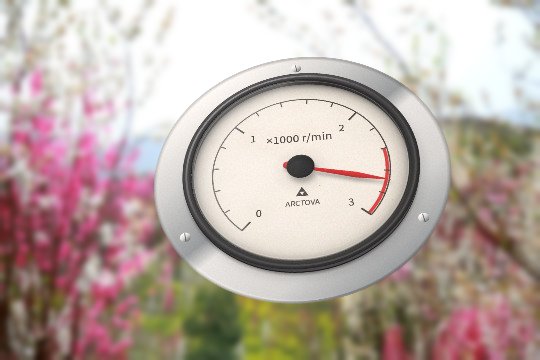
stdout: 2700 rpm
